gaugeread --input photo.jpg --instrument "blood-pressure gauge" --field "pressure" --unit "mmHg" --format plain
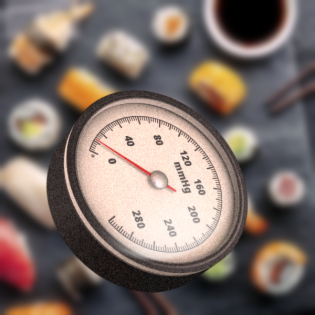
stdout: 10 mmHg
